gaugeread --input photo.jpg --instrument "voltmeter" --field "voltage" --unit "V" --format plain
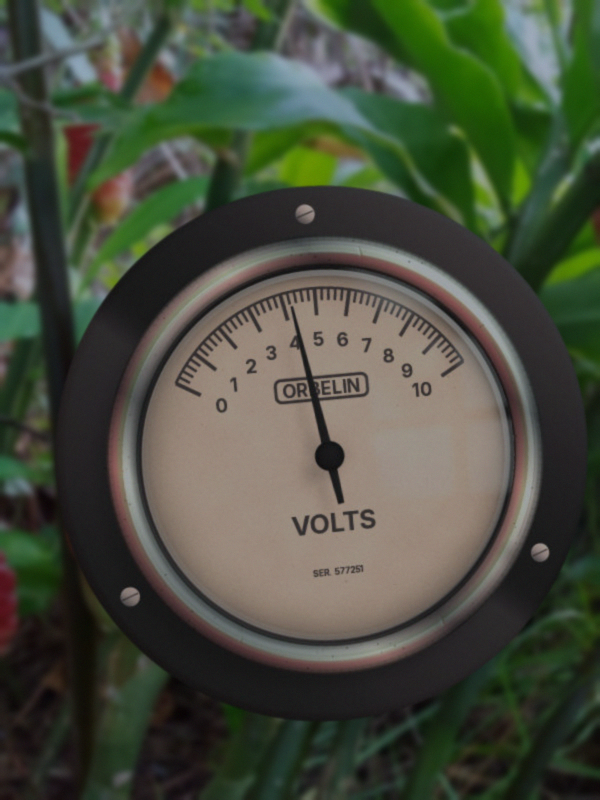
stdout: 4.2 V
